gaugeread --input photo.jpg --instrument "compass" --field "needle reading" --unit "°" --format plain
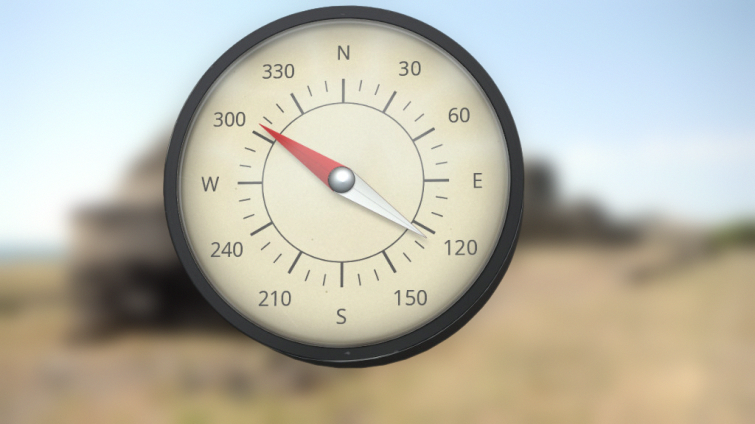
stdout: 305 °
